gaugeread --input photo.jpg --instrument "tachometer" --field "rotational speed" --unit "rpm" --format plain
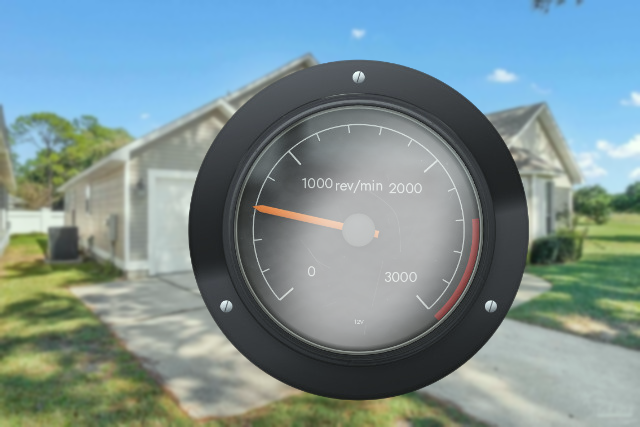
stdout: 600 rpm
